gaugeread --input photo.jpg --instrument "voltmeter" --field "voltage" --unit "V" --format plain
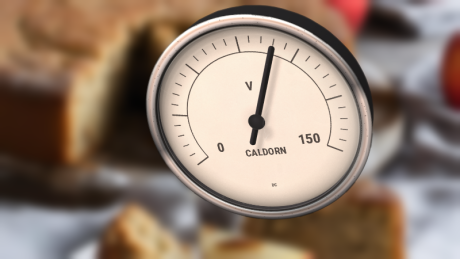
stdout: 90 V
